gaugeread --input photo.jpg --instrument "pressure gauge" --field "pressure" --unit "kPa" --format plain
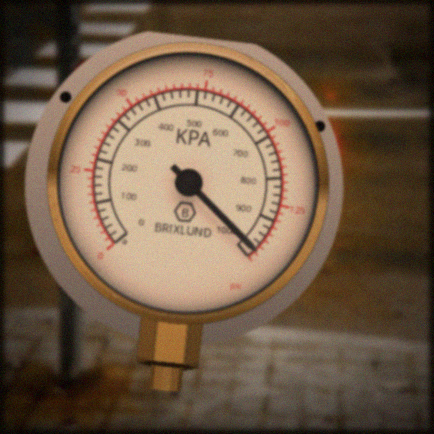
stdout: 980 kPa
